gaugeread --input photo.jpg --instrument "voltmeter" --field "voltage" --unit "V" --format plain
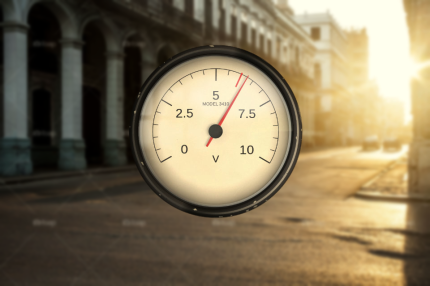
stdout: 6.25 V
